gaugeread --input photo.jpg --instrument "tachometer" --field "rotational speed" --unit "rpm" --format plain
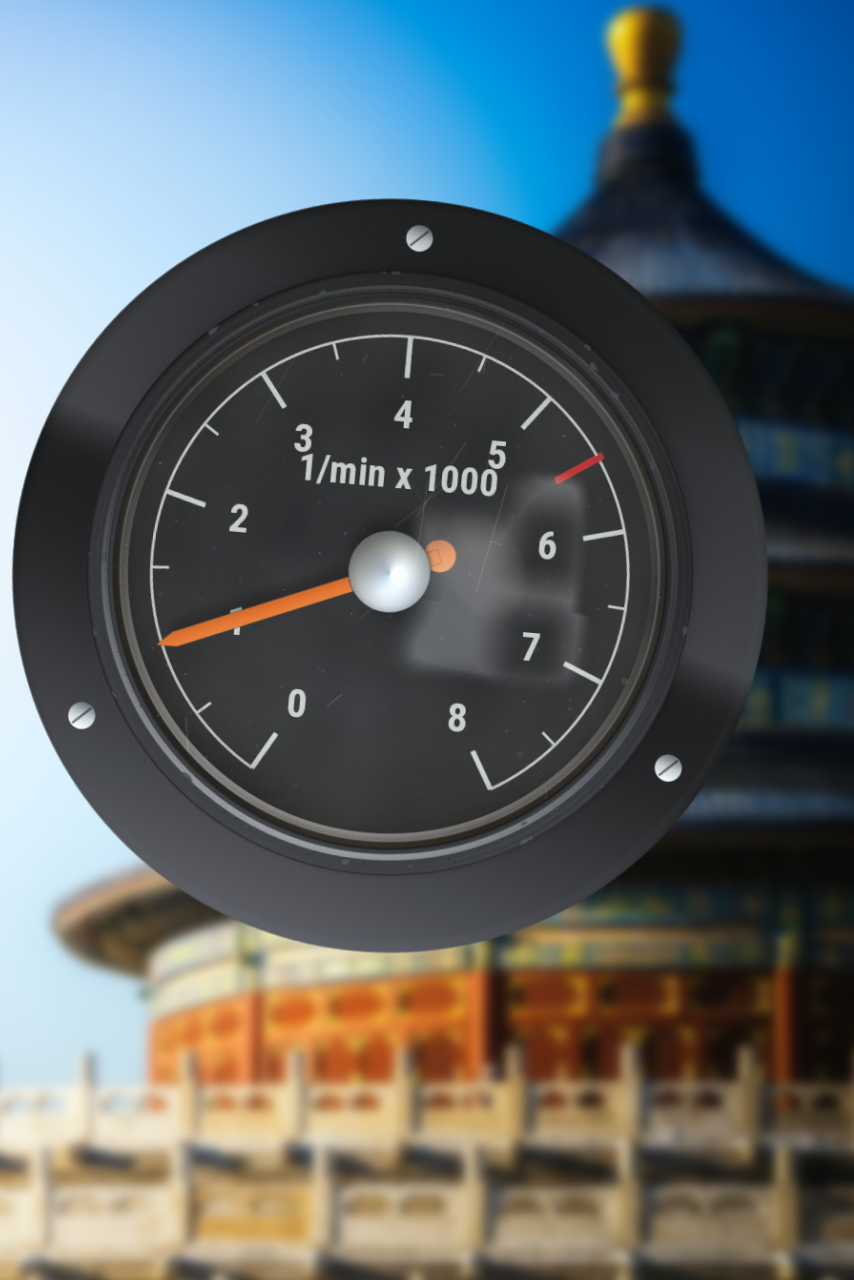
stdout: 1000 rpm
